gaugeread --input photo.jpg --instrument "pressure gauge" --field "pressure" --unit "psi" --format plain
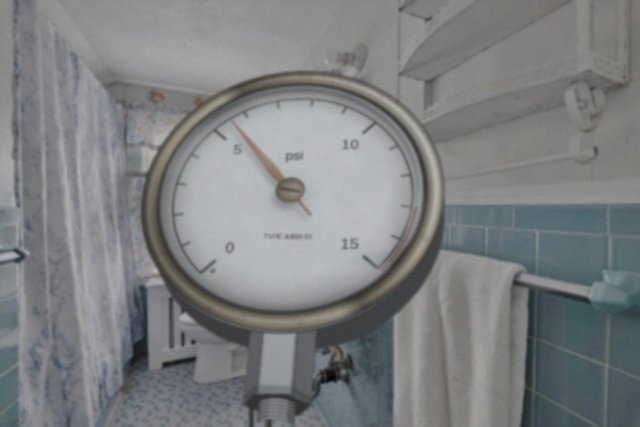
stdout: 5.5 psi
